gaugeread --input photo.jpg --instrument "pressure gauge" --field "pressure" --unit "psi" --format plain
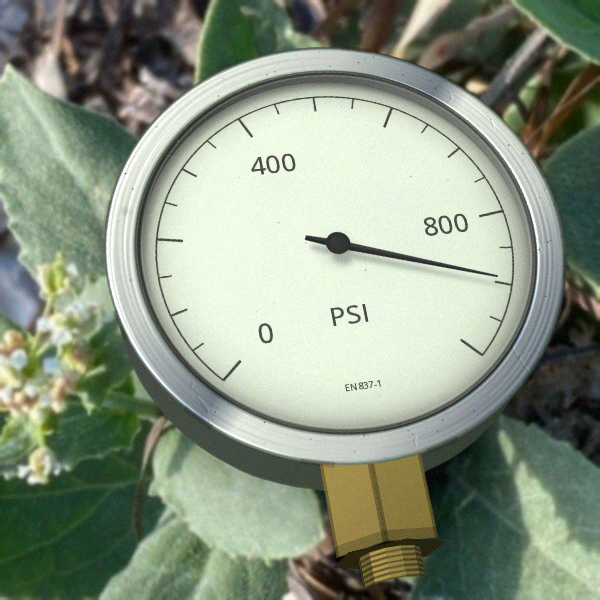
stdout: 900 psi
